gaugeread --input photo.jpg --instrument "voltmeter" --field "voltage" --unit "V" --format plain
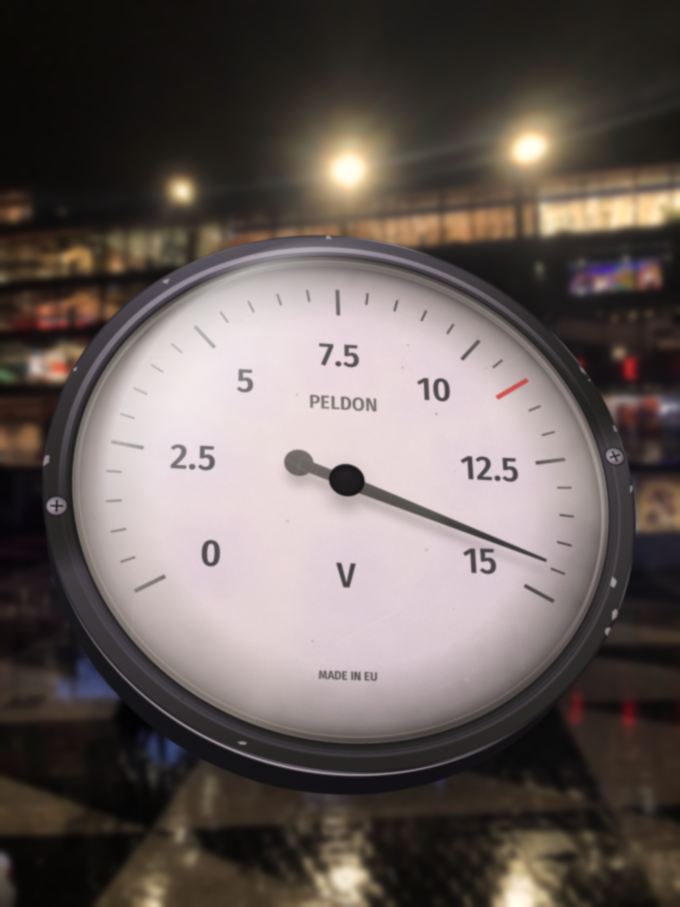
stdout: 14.5 V
